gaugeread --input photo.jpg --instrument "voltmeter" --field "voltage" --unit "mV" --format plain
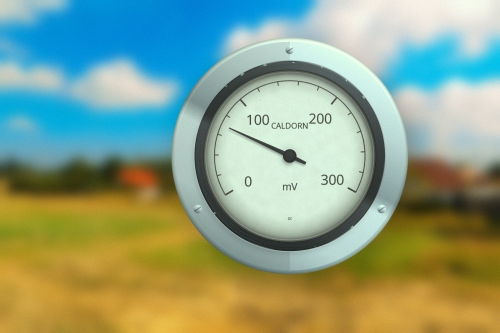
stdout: 70 mV
